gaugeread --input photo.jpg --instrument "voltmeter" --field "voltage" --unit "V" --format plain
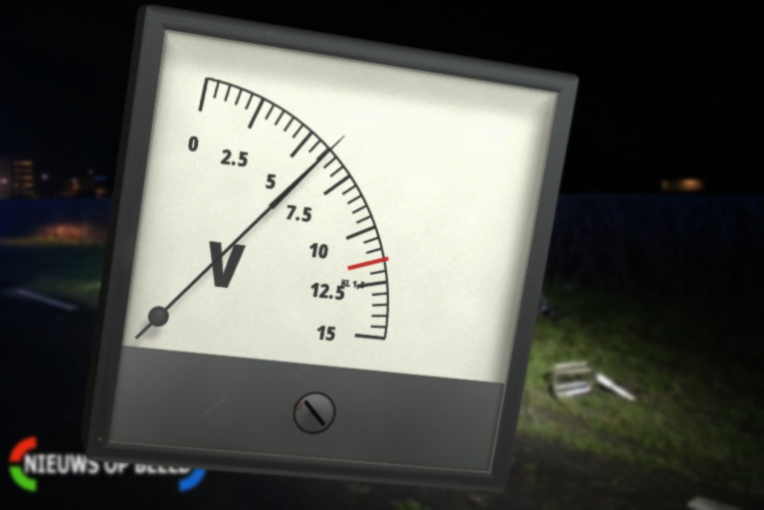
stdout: 6 V
